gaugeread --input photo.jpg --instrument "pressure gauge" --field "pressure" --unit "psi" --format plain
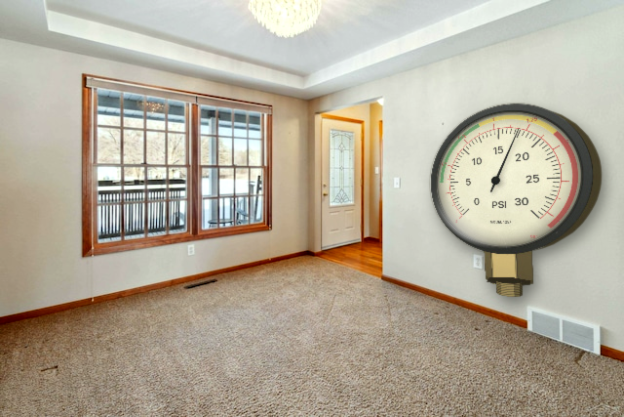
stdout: 17.5 psi
